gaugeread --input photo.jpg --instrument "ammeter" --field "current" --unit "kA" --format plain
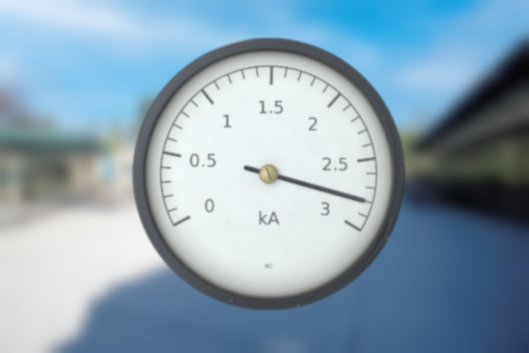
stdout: 2.8 kA
